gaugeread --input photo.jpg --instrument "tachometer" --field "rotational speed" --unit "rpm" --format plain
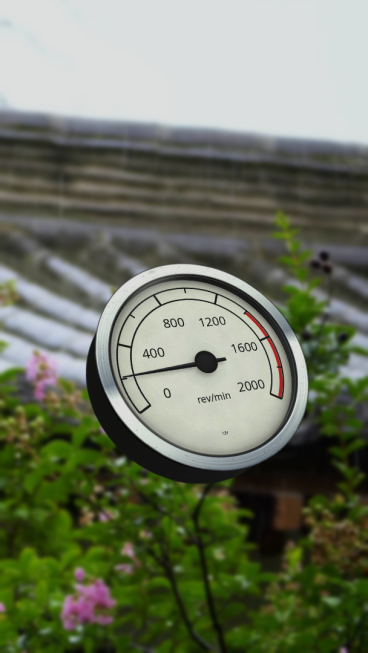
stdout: 200 rpm
